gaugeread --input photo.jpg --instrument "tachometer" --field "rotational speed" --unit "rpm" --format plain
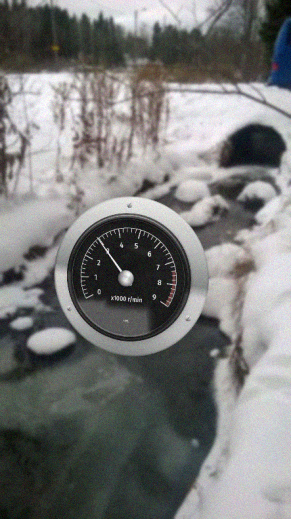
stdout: 3000 rpm
